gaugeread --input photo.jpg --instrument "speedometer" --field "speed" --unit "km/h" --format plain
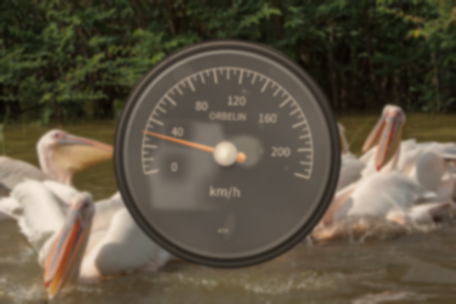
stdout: 30 km/h
